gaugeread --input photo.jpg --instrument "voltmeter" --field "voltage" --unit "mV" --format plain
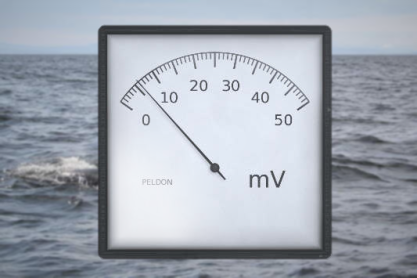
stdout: 6 mV
